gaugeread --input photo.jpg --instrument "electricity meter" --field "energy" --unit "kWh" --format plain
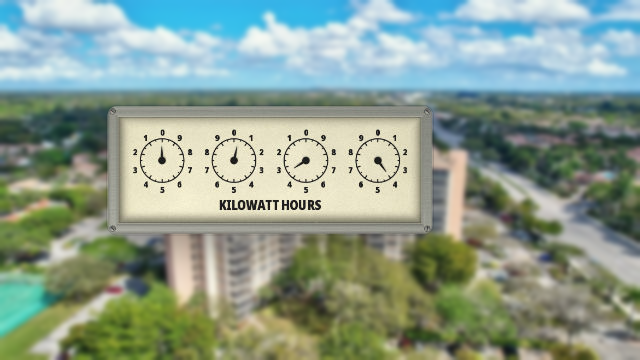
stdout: 34 kWh
